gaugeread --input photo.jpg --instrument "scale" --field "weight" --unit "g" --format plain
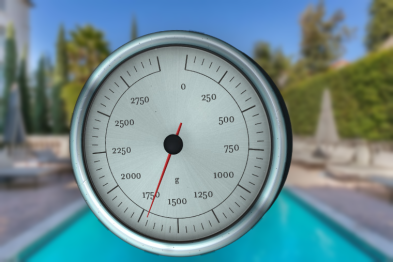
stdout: 1700 g
